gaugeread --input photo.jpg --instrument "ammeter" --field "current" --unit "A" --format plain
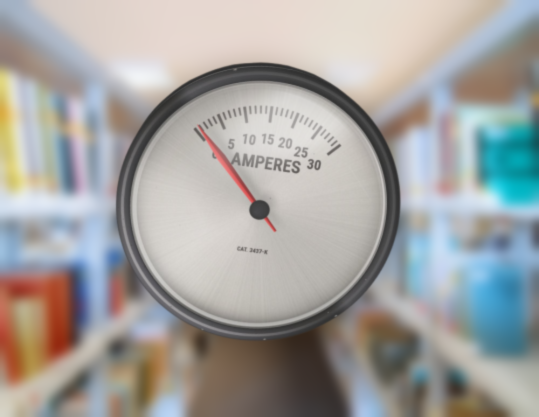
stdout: 1 A
